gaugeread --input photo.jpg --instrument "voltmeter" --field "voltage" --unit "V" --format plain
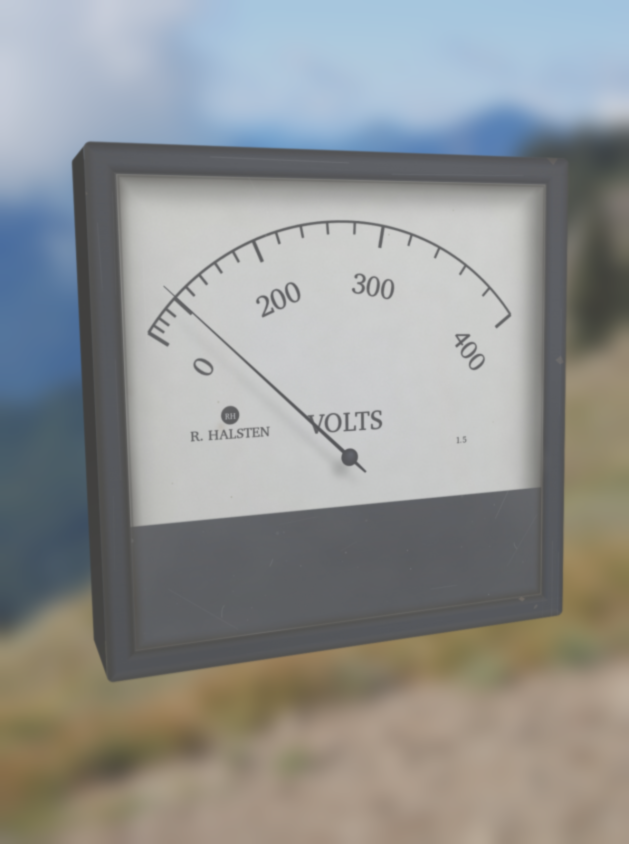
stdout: 100 V
